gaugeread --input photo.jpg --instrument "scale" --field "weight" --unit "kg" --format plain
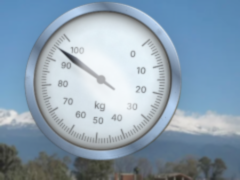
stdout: 95 kg
